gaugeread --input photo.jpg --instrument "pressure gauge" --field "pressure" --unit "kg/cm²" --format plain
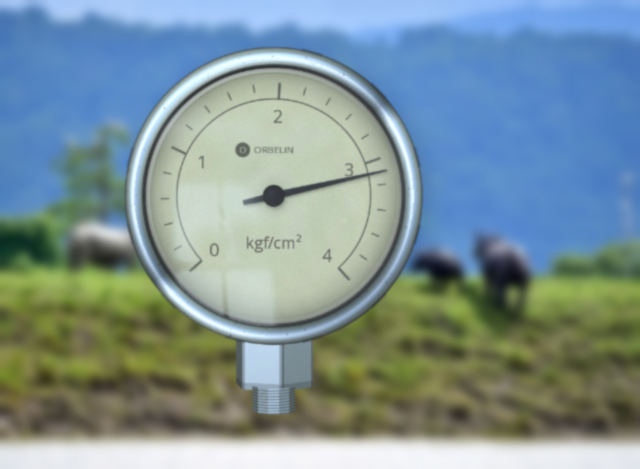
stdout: 3.1 kg/cm²
